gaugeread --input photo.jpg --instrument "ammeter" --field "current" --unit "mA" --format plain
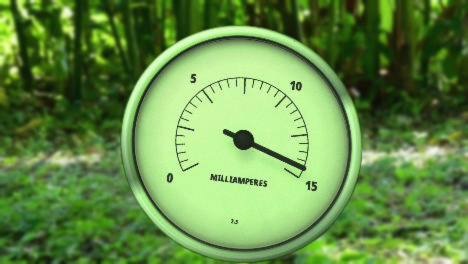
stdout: 14.5 mA
